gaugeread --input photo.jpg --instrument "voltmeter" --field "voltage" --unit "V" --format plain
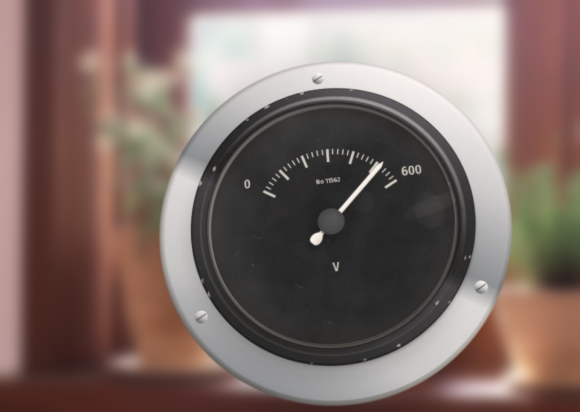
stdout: 520 V
